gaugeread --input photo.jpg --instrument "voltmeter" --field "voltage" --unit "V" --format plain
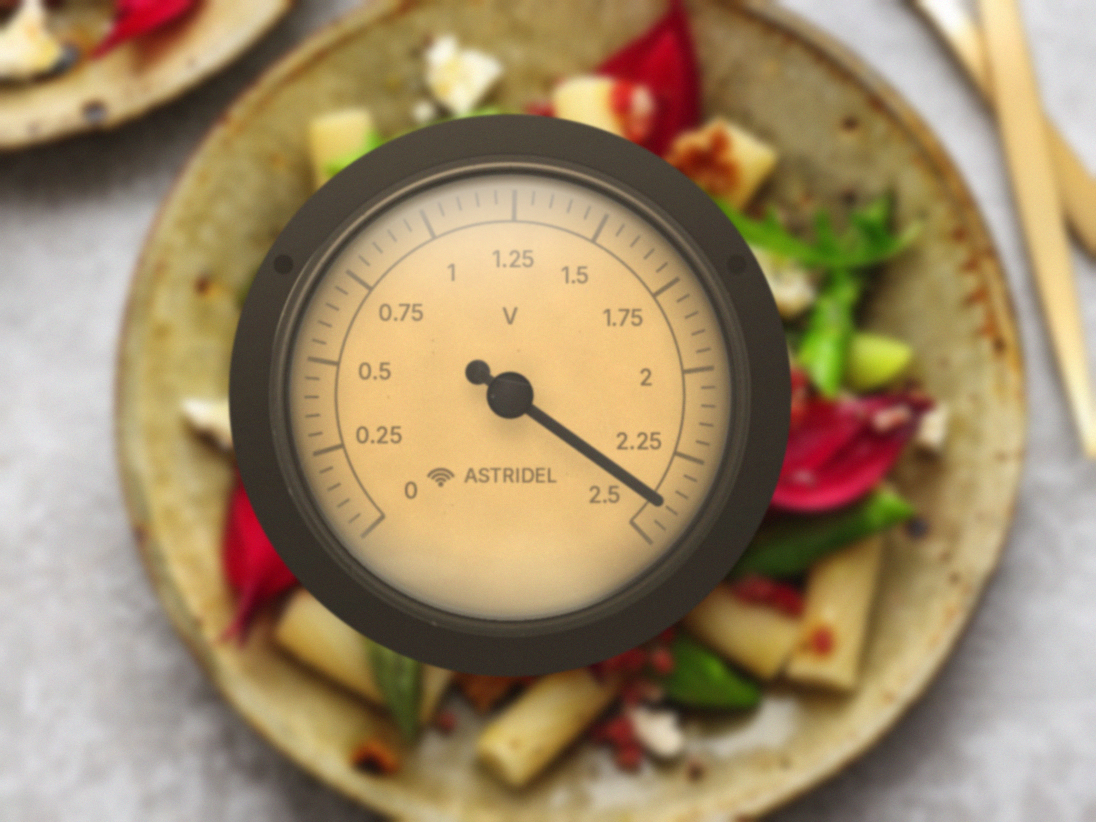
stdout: 2.4 V
